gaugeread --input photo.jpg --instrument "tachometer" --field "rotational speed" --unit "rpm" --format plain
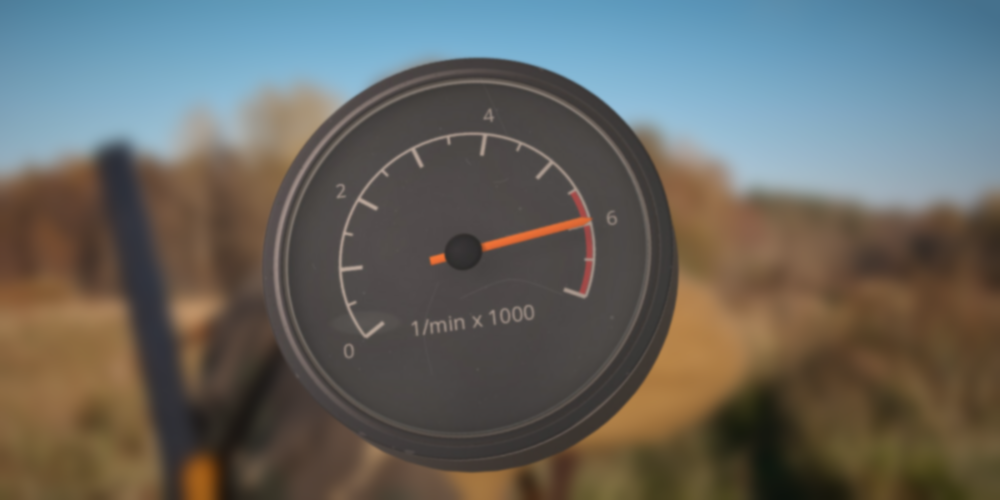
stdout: 6000 rpm
